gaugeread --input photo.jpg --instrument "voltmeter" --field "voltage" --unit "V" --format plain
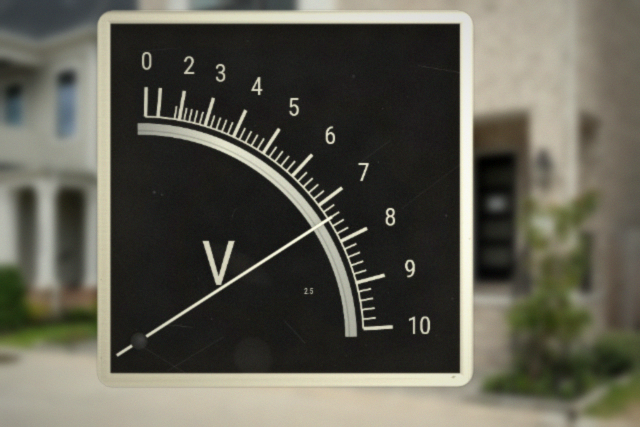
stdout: 7.4 V
